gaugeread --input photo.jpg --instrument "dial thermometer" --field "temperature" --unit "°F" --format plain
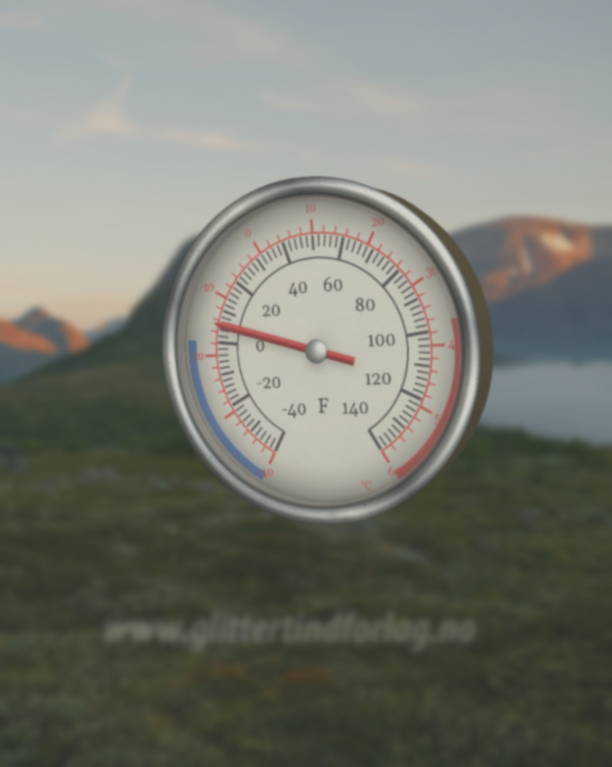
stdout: 6 °F
